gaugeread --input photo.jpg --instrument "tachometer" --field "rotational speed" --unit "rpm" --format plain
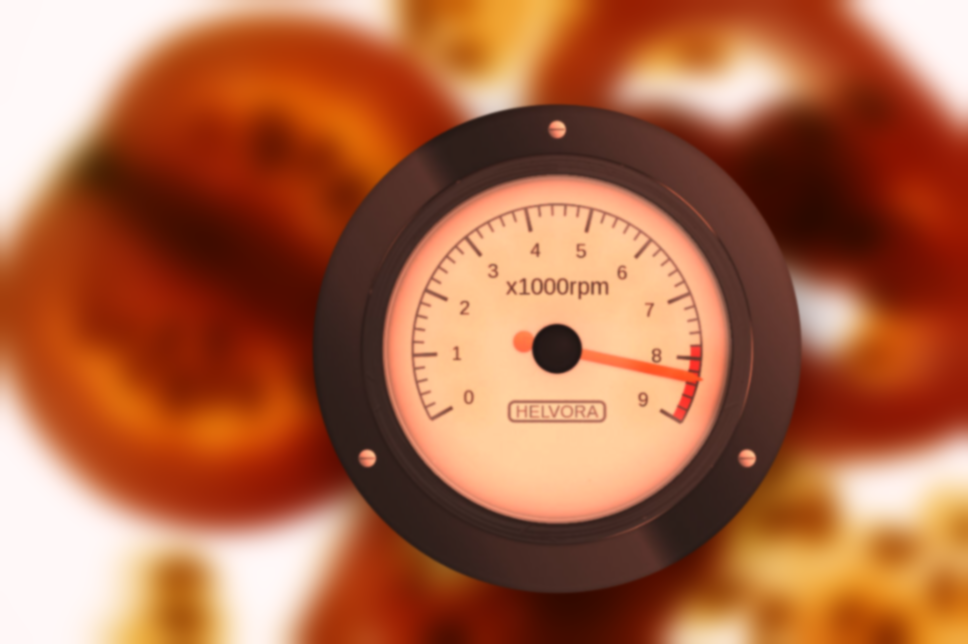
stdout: 8300 rpm
